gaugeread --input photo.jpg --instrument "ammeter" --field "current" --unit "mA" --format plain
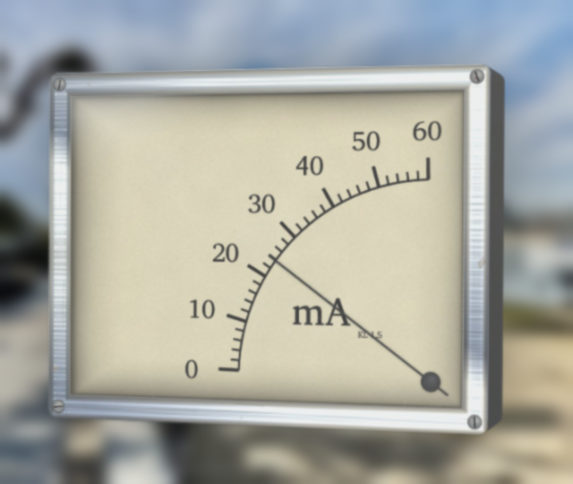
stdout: 24 mA
